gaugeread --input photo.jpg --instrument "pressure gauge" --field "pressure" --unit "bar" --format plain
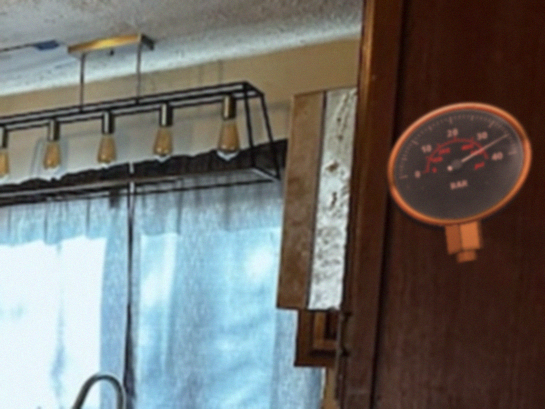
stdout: 35 bar
